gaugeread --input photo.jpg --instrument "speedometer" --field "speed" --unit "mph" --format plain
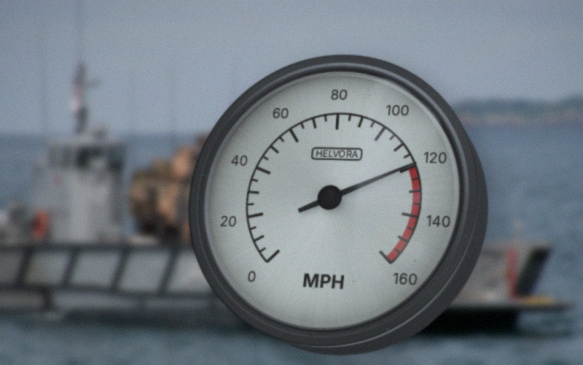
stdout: 120 mph
